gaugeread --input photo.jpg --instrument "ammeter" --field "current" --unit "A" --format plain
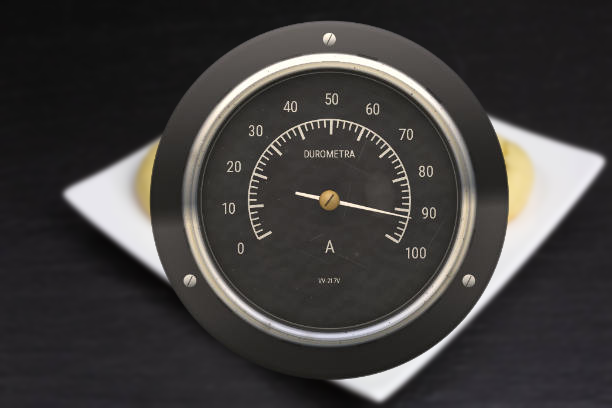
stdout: 92 A
